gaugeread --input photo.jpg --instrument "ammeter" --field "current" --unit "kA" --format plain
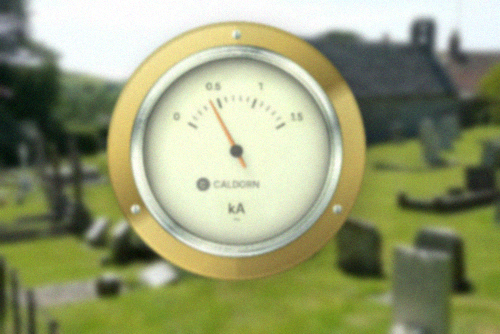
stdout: 0.4 kA
